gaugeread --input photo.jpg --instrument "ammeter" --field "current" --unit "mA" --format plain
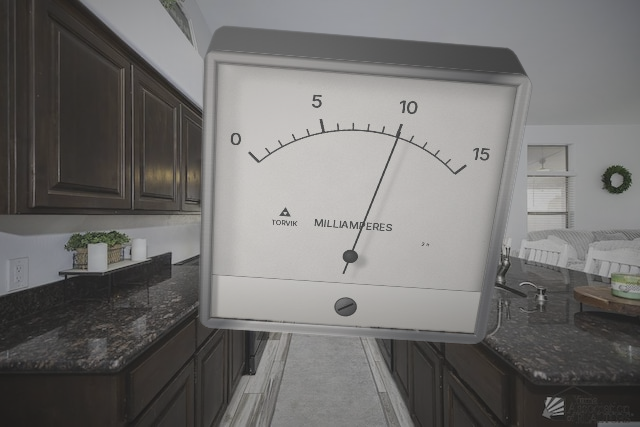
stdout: 10 mA
